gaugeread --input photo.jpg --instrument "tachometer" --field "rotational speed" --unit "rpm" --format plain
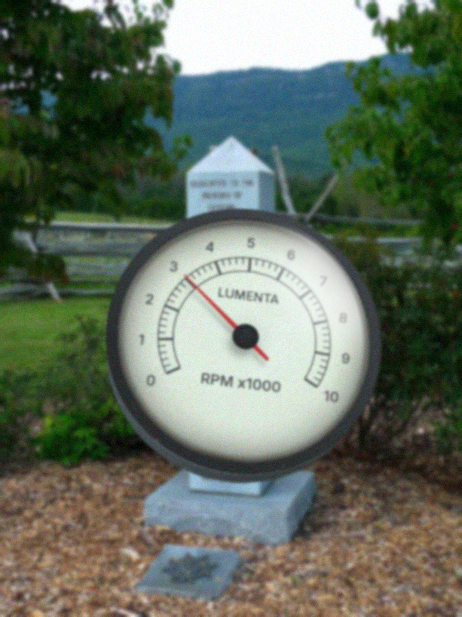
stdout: 3000 rpm
